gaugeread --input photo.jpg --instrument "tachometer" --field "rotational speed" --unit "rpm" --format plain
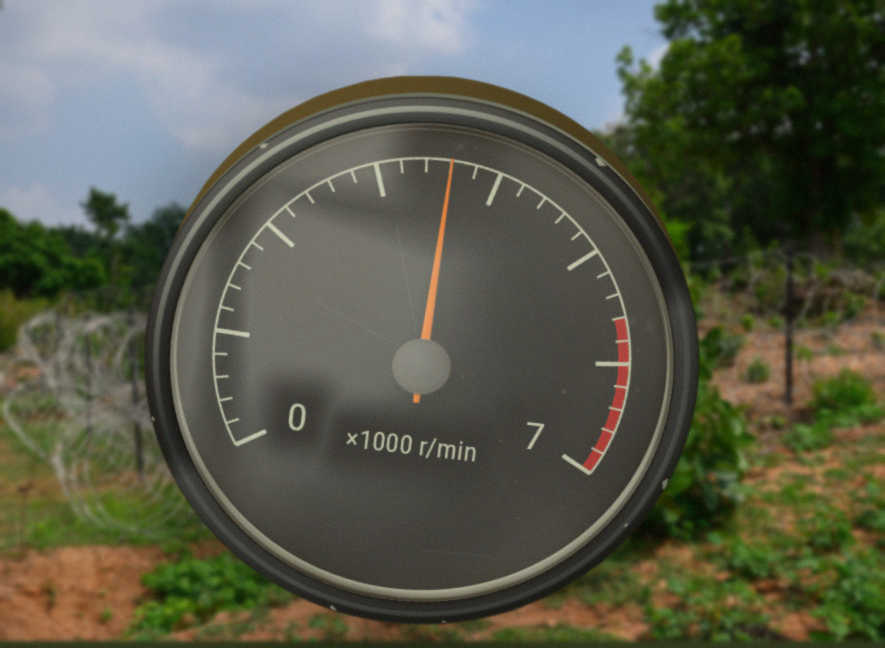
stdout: 3600 rpm
